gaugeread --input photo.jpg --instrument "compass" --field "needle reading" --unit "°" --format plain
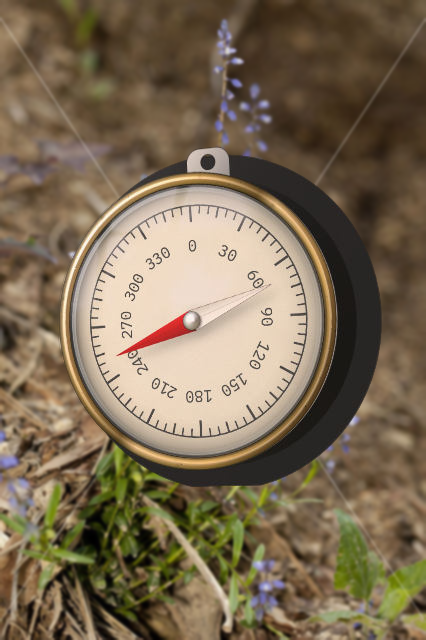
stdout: 250 °
